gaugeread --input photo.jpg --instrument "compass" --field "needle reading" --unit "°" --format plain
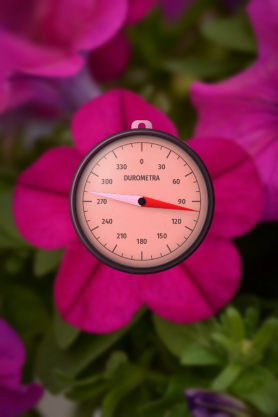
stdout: 100 °
